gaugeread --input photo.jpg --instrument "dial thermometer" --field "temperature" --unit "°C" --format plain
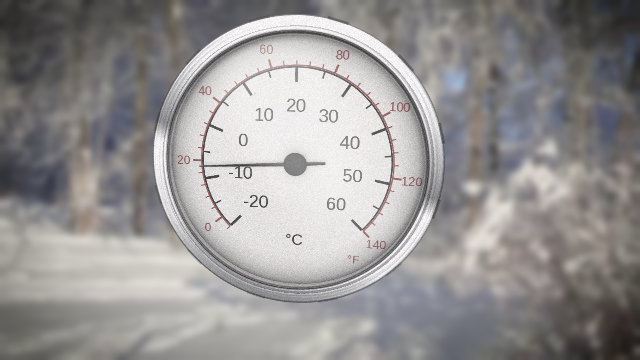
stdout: -7.5 °C
